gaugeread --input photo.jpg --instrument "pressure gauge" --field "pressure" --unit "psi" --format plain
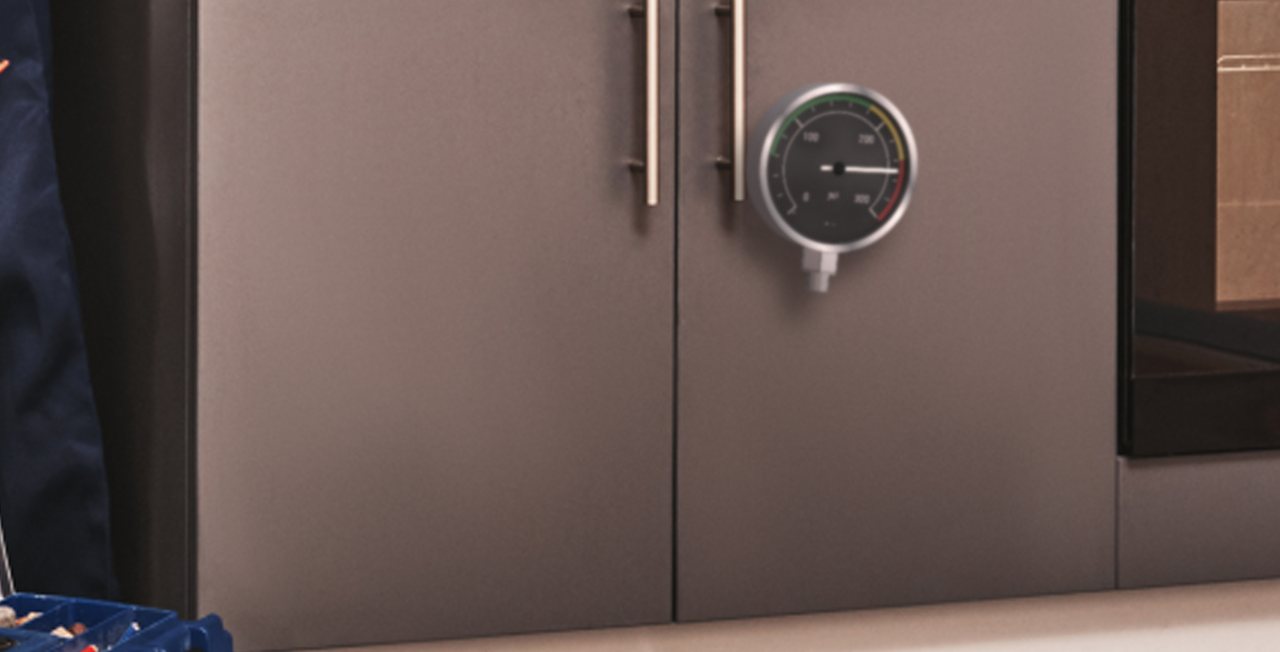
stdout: 250 psi
